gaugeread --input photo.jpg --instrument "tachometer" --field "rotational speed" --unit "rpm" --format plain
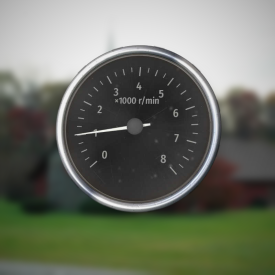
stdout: 1000 rpm
